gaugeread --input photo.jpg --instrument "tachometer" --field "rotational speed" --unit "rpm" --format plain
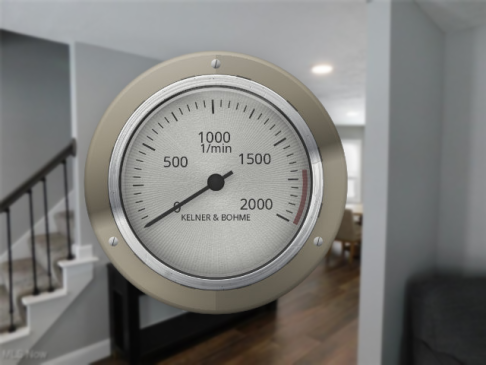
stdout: 0 rpm
